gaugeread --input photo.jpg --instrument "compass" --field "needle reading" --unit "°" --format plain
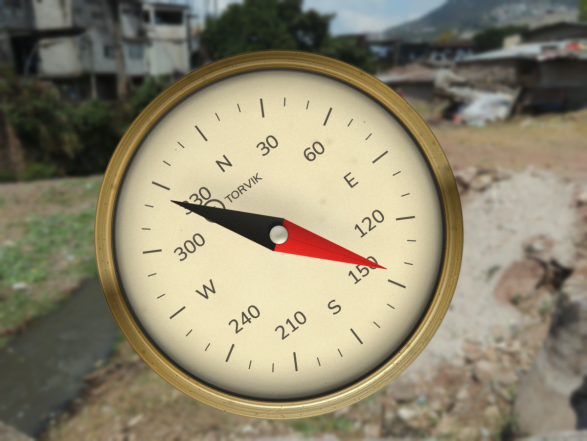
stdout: 145 °
